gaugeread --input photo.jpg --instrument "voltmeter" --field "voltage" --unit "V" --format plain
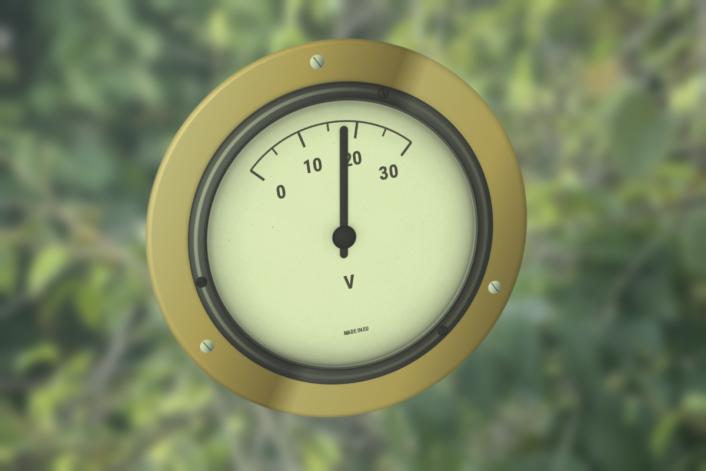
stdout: 17.5 V
